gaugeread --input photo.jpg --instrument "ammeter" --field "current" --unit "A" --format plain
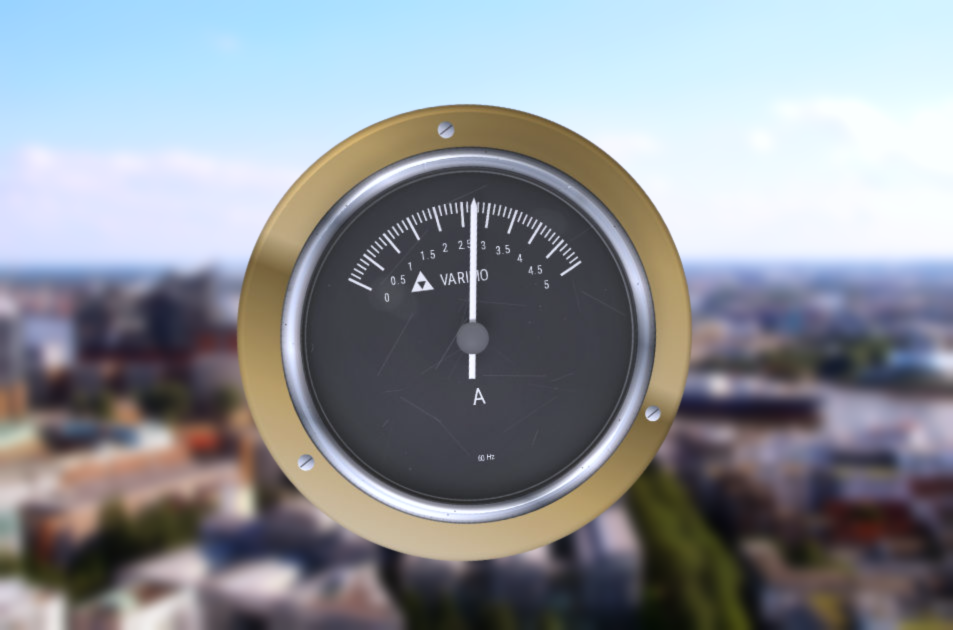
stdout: 2.7 A
